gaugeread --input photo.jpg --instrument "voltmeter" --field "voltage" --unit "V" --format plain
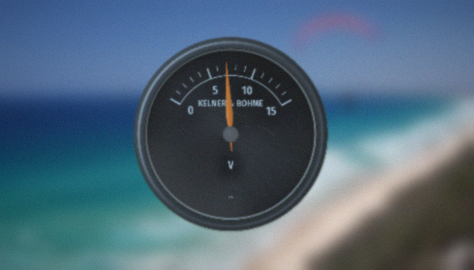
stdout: 7 V
